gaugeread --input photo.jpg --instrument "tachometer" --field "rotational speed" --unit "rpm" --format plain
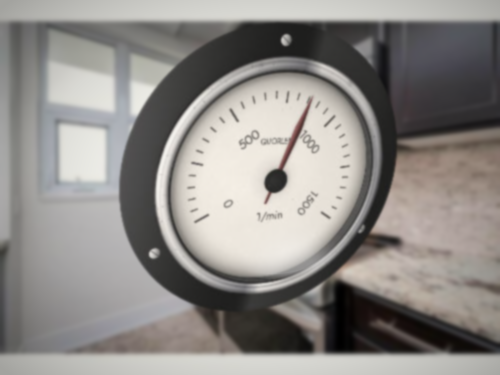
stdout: 850 rpm
